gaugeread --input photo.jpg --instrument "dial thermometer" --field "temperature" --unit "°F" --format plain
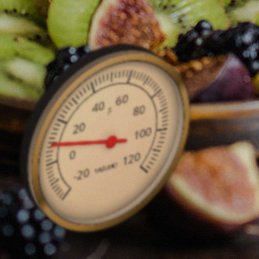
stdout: 10 °F
